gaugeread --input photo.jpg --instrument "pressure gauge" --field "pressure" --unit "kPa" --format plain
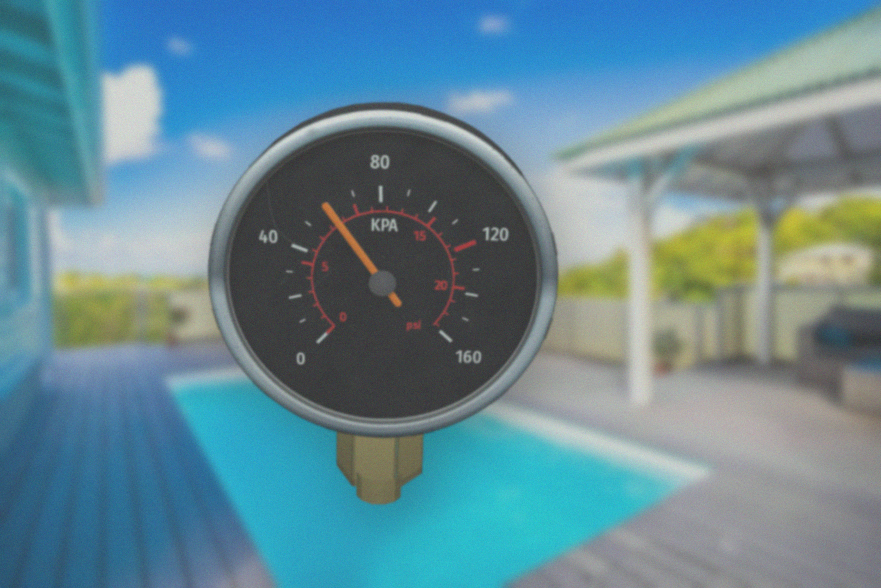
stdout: 60 kPa
